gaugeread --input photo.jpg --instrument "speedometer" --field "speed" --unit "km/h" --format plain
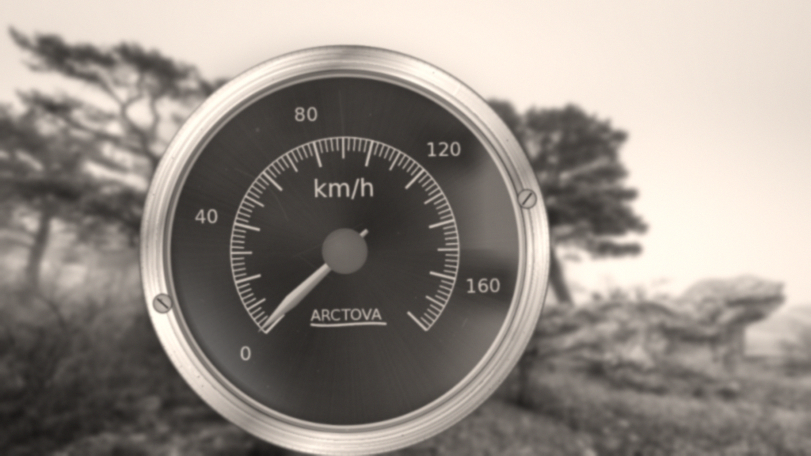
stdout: 2 km/h
